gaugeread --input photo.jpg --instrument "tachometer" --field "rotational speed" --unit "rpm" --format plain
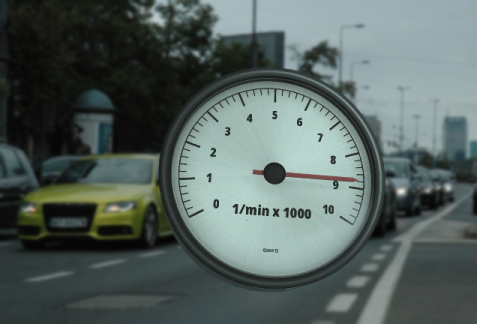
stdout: 8800 rpm
